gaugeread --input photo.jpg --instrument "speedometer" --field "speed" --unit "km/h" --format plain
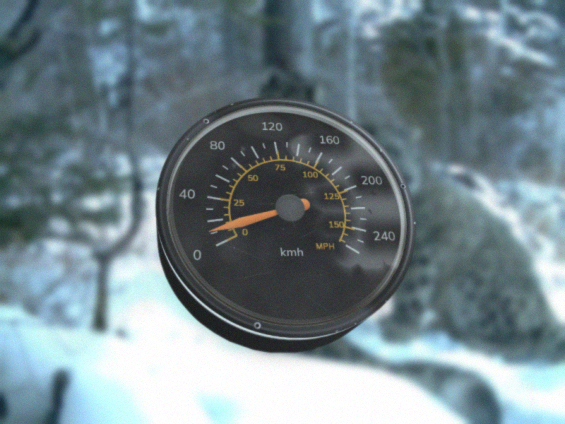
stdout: 10 km/h
